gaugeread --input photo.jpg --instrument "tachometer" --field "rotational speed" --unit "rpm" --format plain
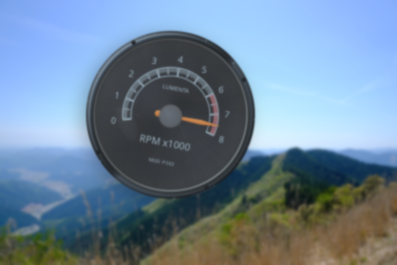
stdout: 7500 rpm
